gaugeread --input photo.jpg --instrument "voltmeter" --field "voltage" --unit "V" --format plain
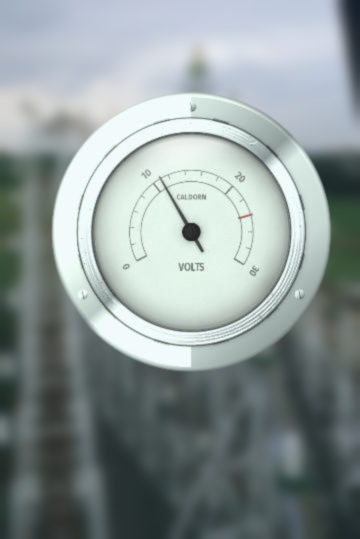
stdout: 11 V
